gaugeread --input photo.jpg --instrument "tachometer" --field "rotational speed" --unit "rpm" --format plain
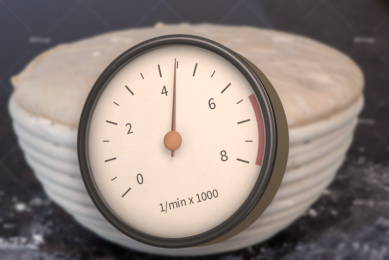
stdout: 4500 rpm
